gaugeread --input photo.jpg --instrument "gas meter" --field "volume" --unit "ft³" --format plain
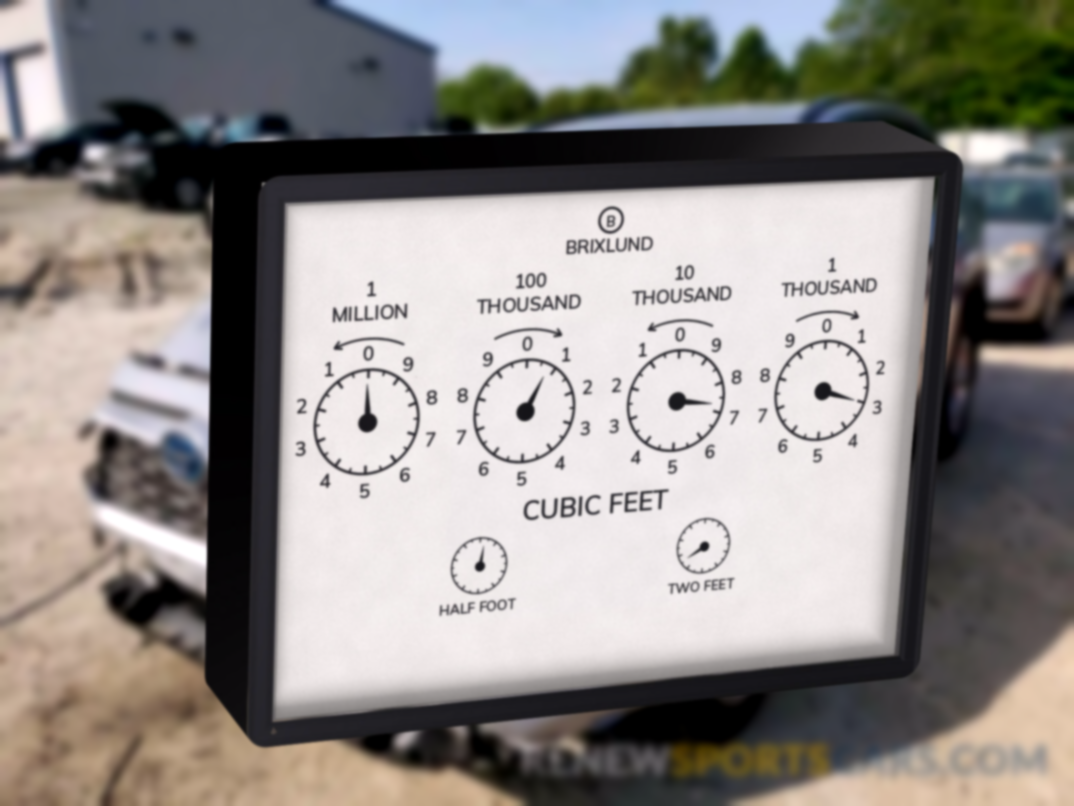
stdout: 7300 ft³
